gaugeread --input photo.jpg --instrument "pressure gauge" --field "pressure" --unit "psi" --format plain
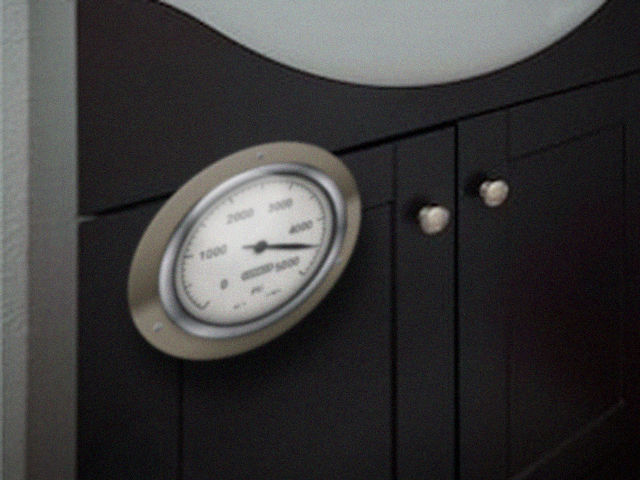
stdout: 4500 psi
